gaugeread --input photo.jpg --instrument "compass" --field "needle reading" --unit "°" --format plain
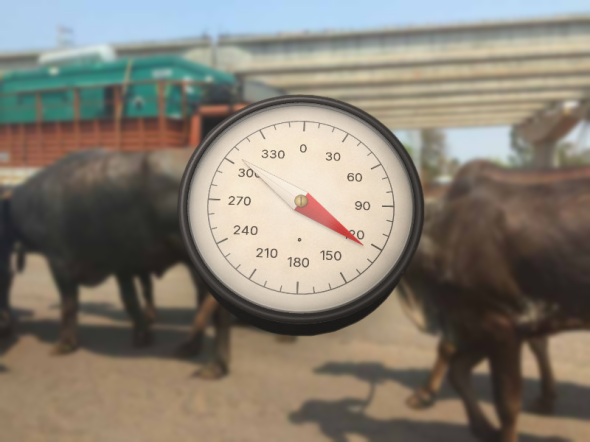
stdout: 125 °
